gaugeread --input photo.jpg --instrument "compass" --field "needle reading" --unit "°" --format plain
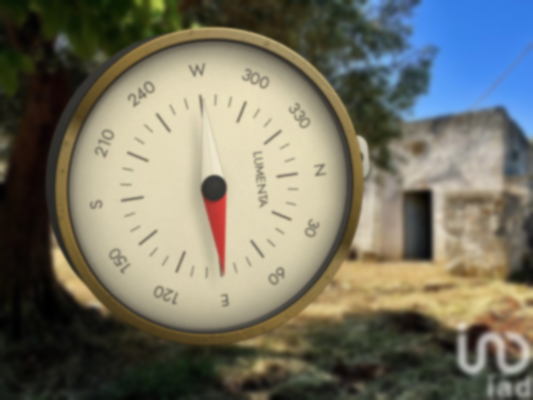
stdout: 90 °
